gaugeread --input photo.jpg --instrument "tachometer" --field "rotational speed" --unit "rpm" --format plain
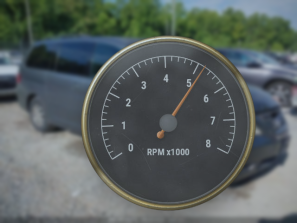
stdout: 5200 rpm
